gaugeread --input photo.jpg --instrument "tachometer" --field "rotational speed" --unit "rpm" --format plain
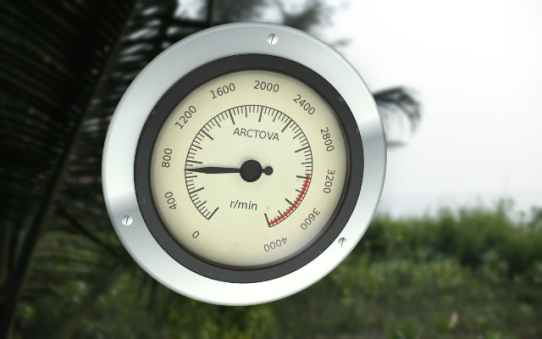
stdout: 700 rpm
